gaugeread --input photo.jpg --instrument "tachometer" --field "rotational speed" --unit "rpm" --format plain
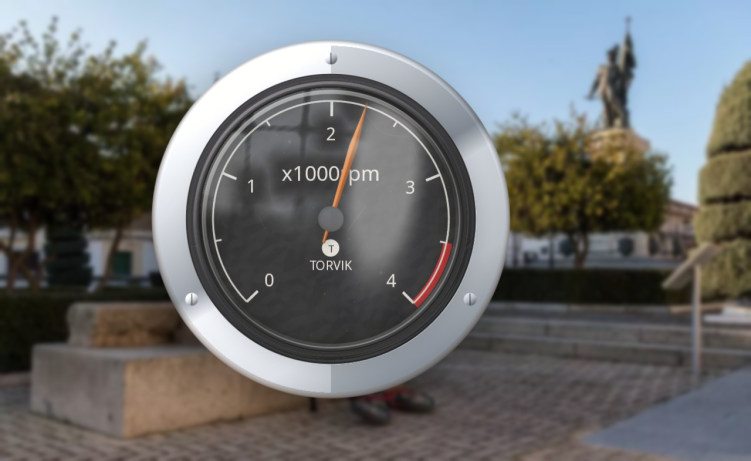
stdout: 2250 rpm
